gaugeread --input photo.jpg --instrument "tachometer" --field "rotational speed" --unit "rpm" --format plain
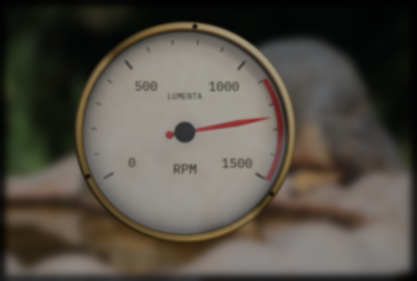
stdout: 1250 rpm
